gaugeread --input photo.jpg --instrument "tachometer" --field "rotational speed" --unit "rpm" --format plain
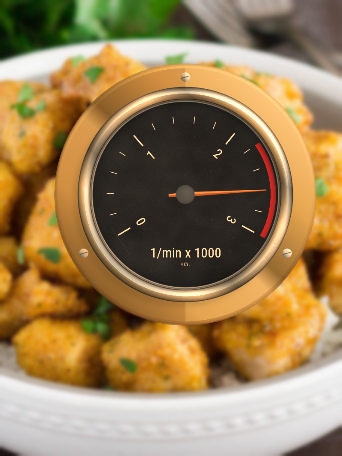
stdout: 2600 rpm
